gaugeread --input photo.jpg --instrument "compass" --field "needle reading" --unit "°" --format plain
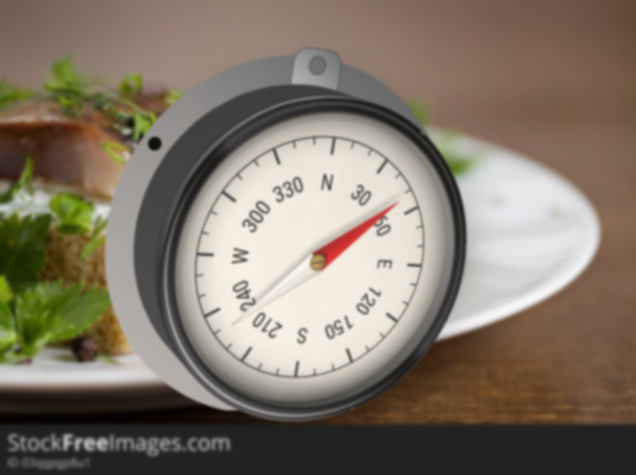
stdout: 50 °
